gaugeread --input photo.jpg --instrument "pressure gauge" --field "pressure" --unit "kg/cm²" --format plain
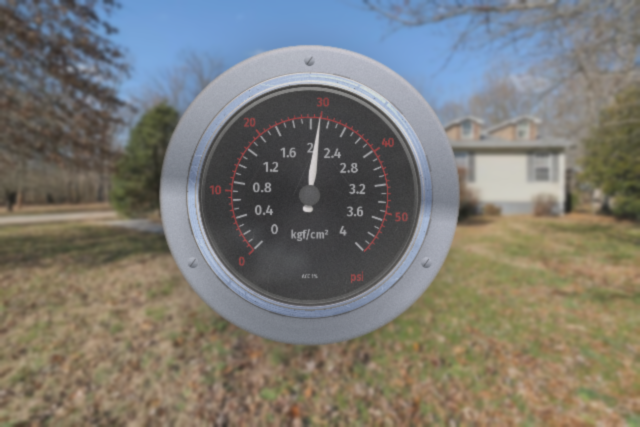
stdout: 2.1 kg/cm²
